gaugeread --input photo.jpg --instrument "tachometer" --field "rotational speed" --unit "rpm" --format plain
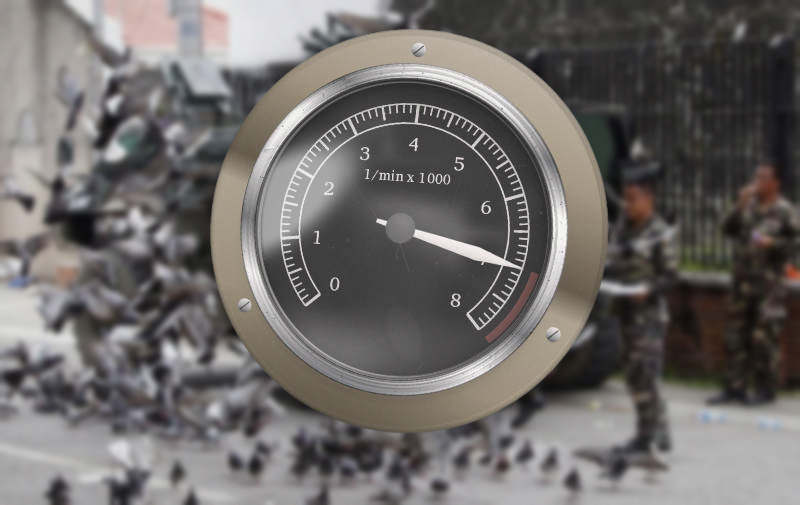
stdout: 7000 rpm
